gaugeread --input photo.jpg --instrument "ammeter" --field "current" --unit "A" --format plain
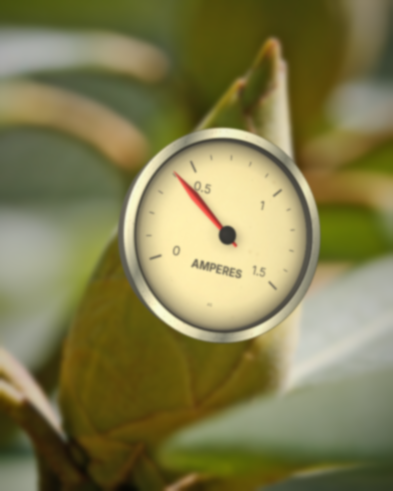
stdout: 0.4 A
